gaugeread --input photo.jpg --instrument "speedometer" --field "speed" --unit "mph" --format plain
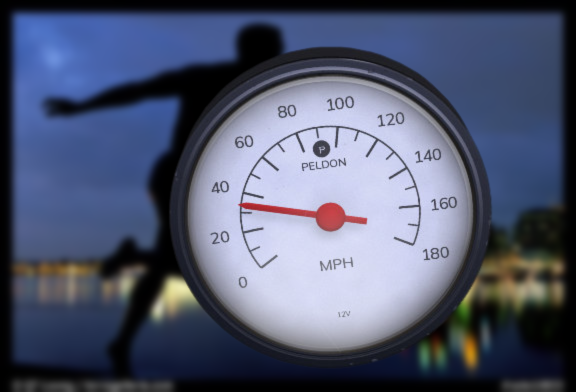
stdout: 35 mph
